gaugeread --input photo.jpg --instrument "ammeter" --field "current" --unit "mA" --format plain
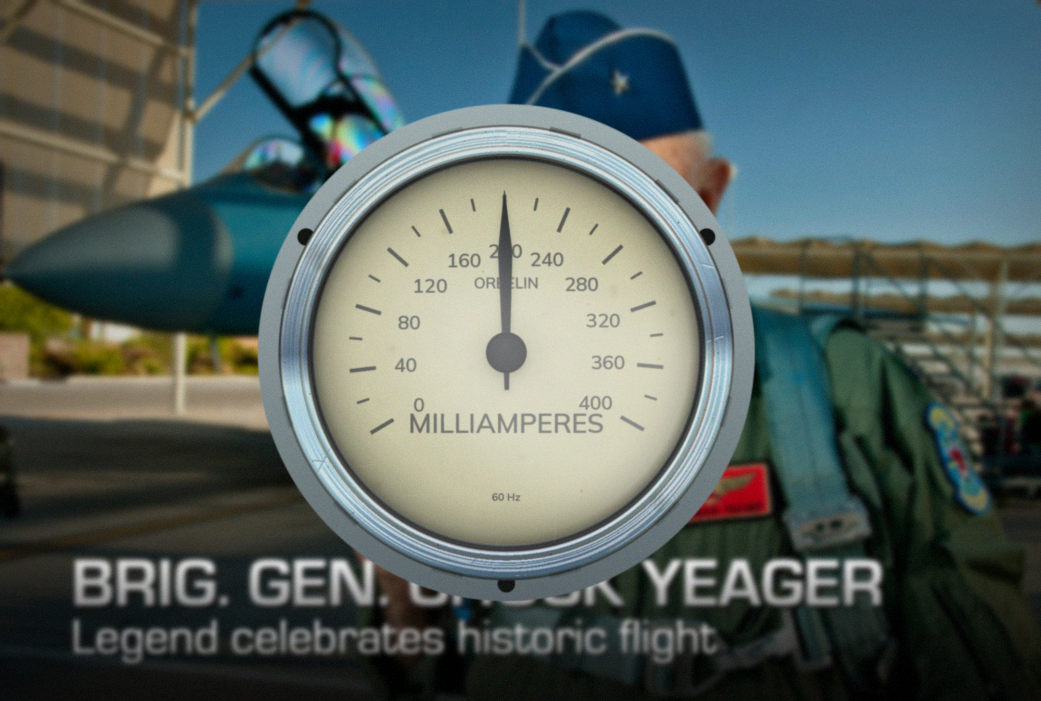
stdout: 200 mA
